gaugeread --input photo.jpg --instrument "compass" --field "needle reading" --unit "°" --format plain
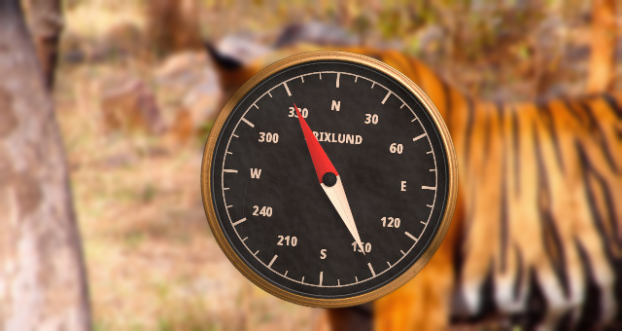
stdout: 330 °
